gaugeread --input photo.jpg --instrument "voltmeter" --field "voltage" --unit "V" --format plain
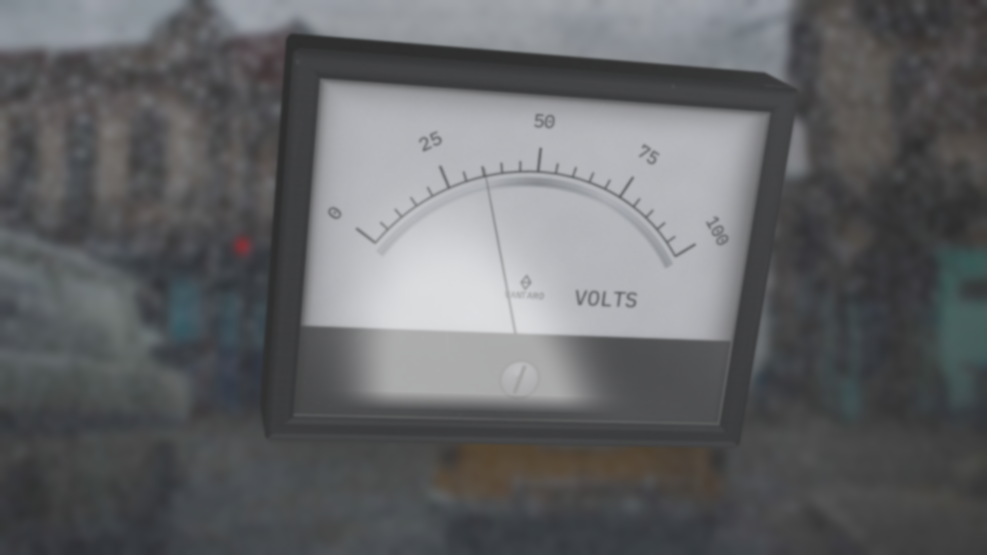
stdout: 35 V
